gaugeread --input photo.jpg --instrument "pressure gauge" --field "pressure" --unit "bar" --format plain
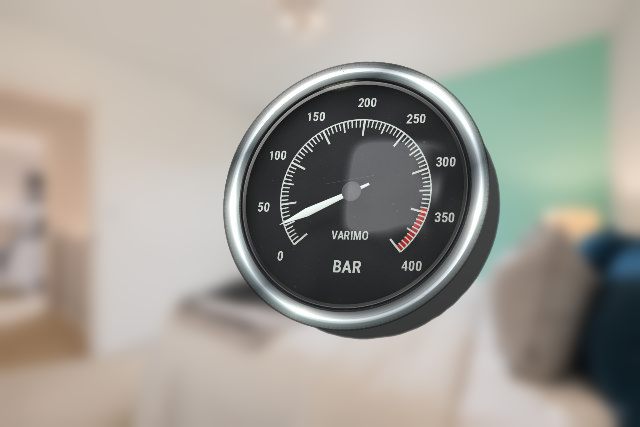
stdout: 25 bar
